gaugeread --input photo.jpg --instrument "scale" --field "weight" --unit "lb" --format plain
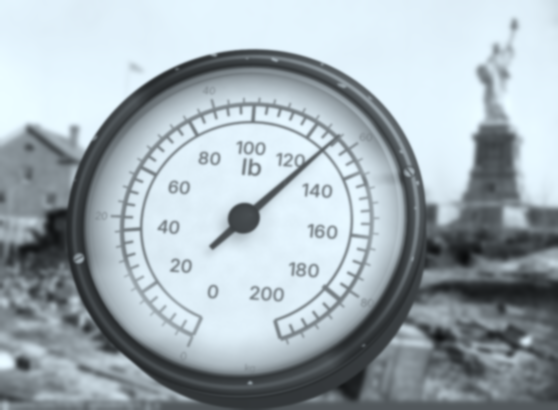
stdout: 128 lb
